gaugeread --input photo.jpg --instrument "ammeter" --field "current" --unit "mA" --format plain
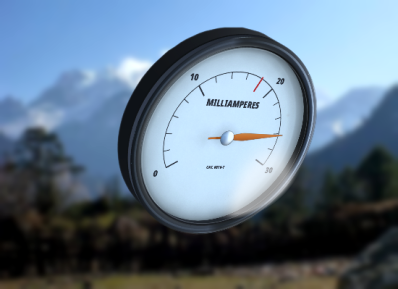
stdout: 26 mA
